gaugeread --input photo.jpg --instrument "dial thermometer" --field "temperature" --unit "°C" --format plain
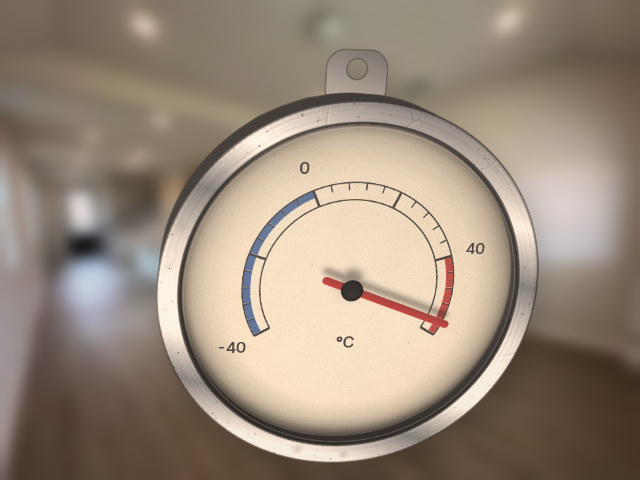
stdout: 56 °C
